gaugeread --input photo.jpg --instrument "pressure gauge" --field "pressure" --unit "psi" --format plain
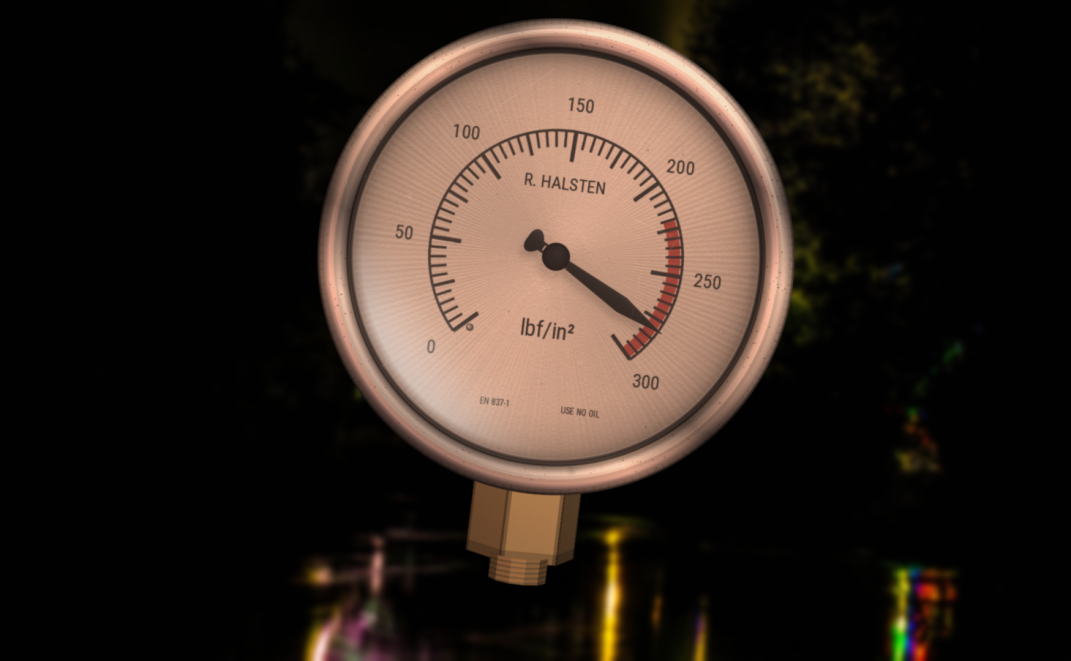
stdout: 280 psi
